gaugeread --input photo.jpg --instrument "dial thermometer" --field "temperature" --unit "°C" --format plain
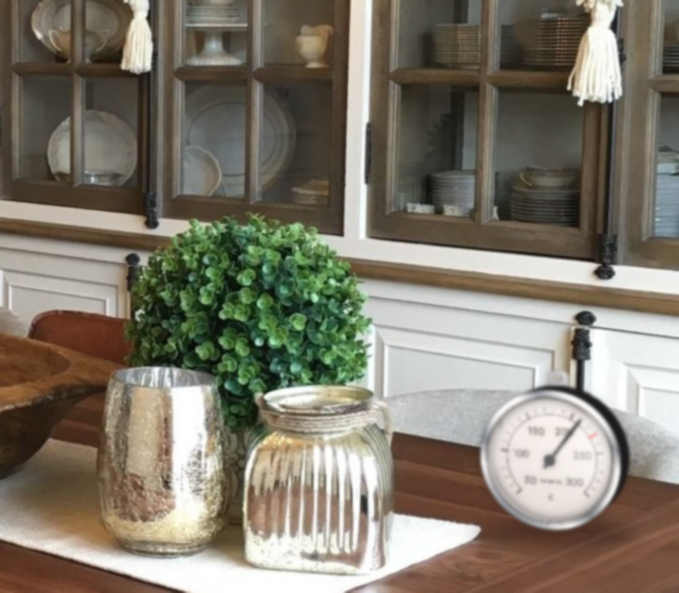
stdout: 210 °C
